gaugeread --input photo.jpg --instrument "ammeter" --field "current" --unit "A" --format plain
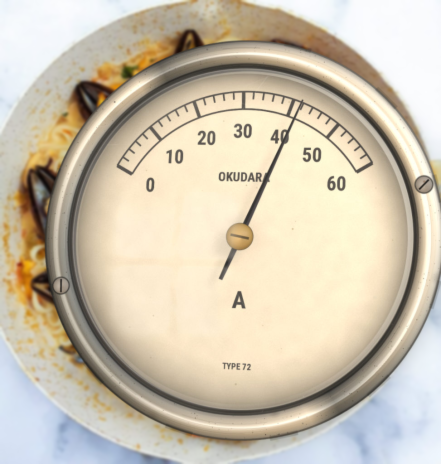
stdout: 42 A
